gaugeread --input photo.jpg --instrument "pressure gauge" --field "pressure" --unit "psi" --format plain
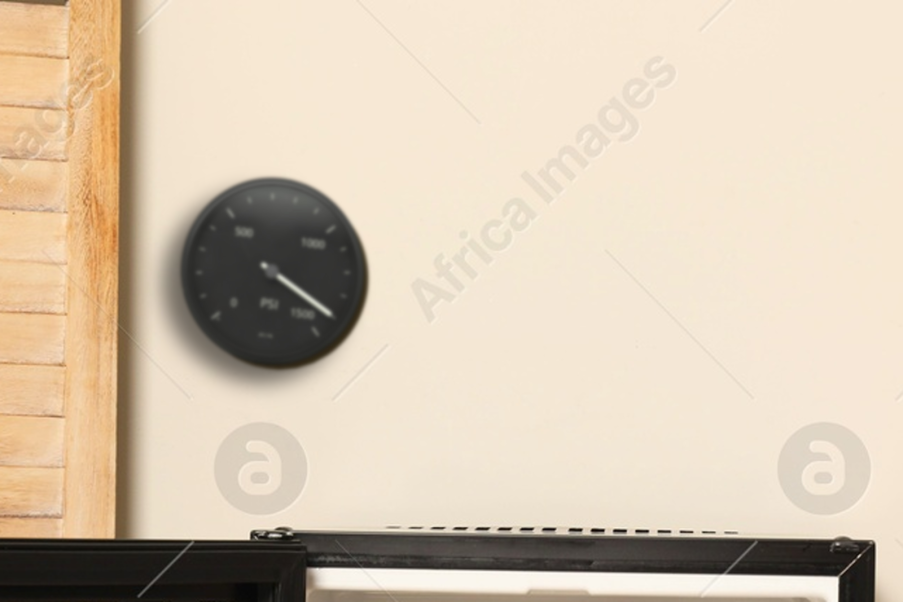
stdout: 1400 psi
